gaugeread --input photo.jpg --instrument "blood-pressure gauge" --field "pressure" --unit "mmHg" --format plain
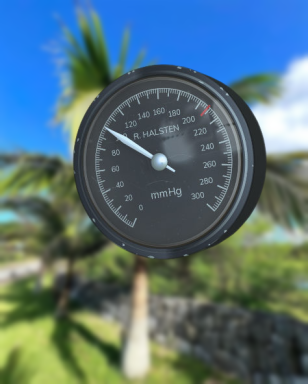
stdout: 100 mmHg
